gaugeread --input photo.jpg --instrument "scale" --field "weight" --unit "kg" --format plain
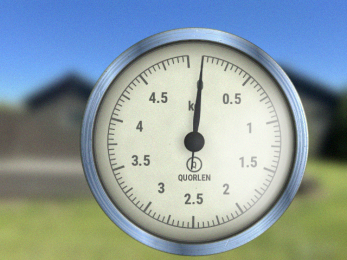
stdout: 0 kg
